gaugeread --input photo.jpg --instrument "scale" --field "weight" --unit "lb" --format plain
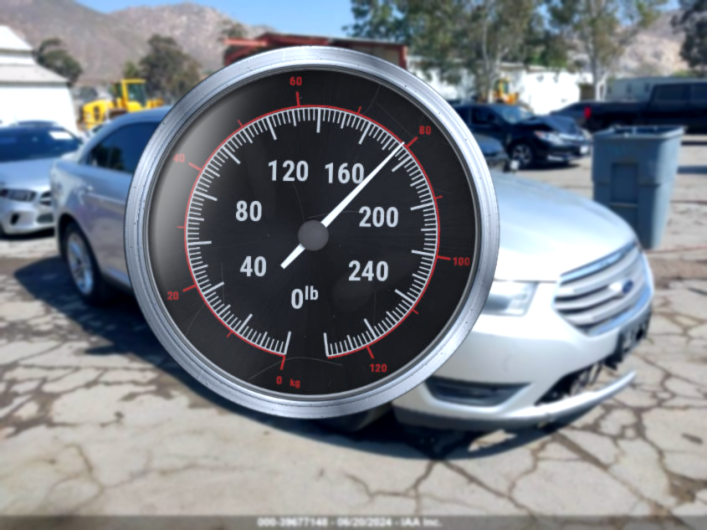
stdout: 174 lb
